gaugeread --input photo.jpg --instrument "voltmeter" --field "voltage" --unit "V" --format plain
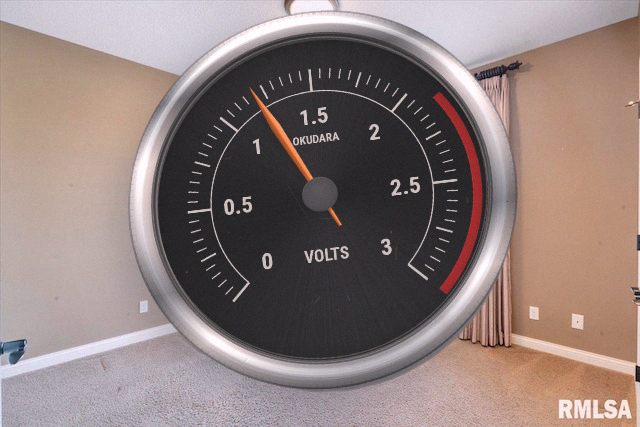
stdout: 1.2 V
